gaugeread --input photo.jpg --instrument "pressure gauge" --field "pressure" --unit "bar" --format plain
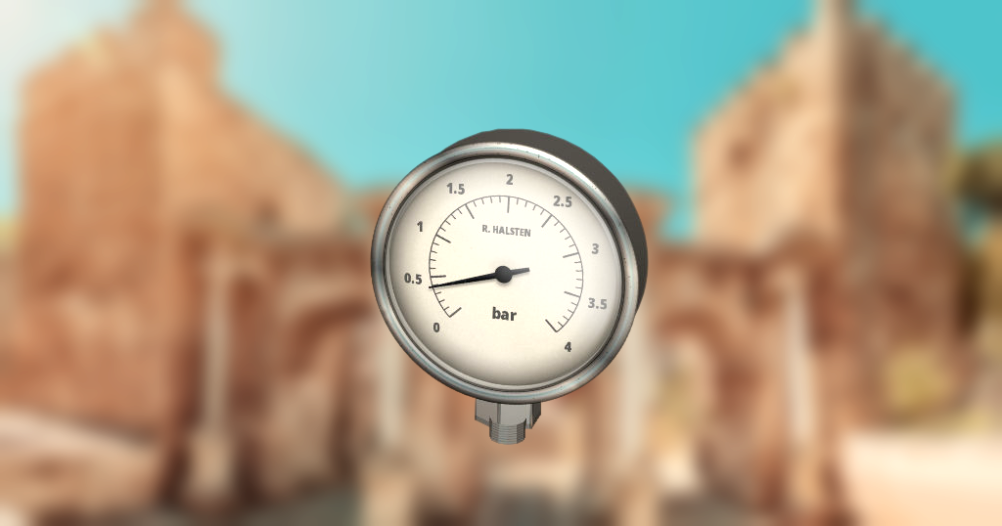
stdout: 0.4 bar
